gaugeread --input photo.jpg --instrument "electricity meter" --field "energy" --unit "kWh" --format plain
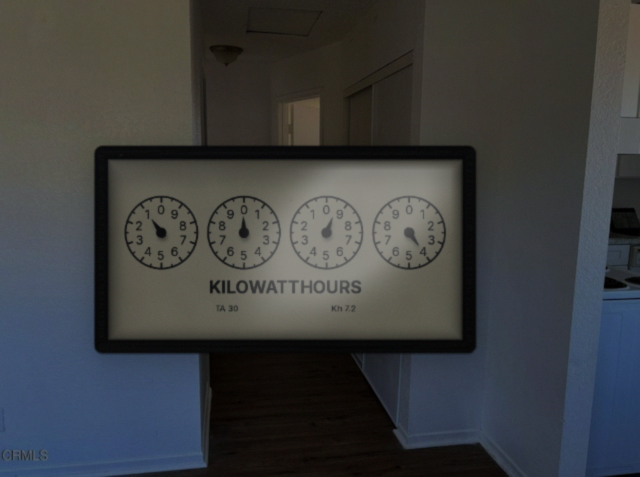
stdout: 994 kWh
